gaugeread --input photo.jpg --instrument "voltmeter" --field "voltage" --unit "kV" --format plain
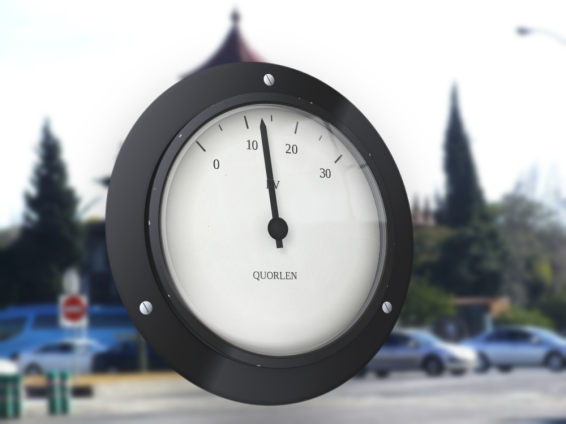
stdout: 12.5 kV
